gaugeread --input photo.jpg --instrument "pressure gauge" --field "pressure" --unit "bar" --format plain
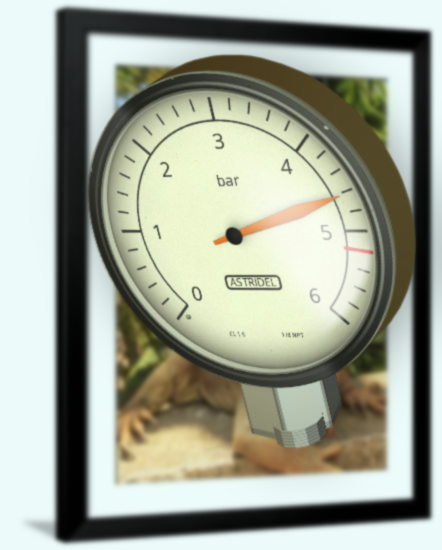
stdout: 4.6 bar
